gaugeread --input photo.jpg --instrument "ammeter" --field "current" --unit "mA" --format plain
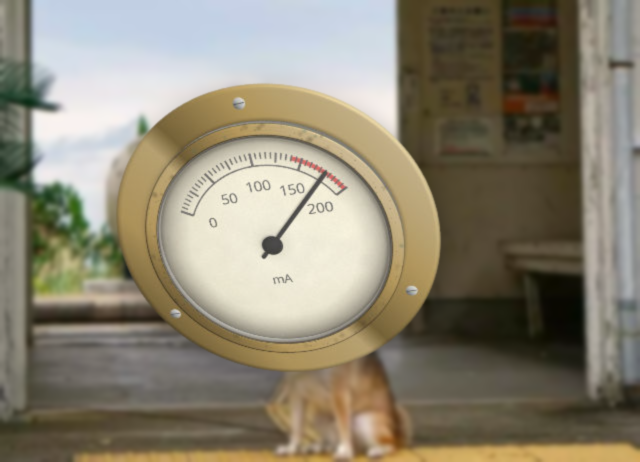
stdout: 175 mA
